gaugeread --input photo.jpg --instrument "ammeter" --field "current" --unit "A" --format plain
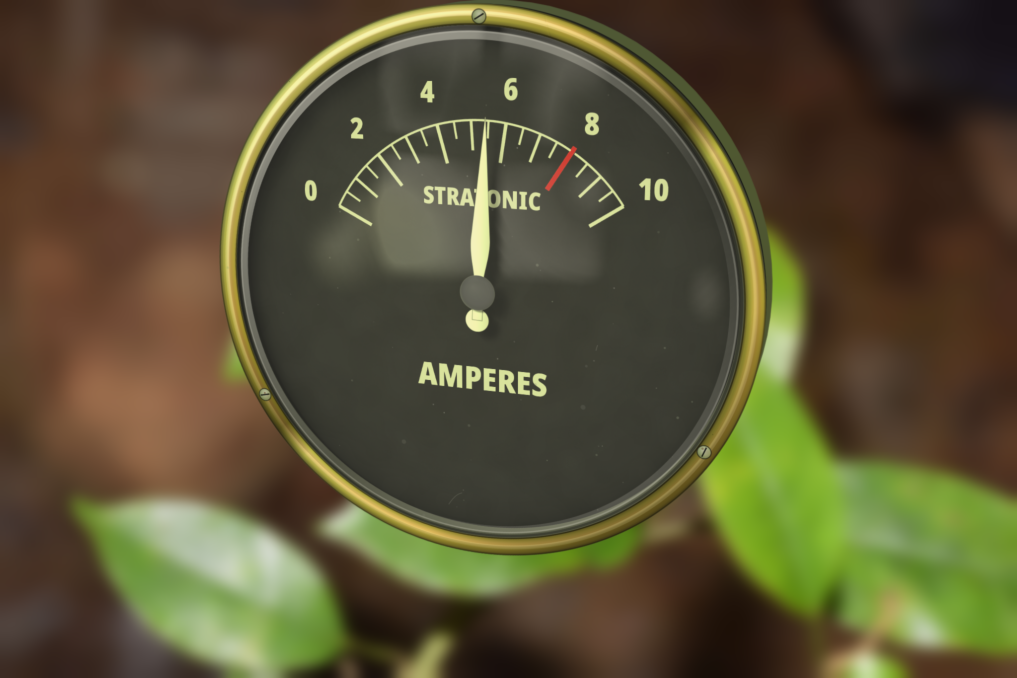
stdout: 5.5 A
